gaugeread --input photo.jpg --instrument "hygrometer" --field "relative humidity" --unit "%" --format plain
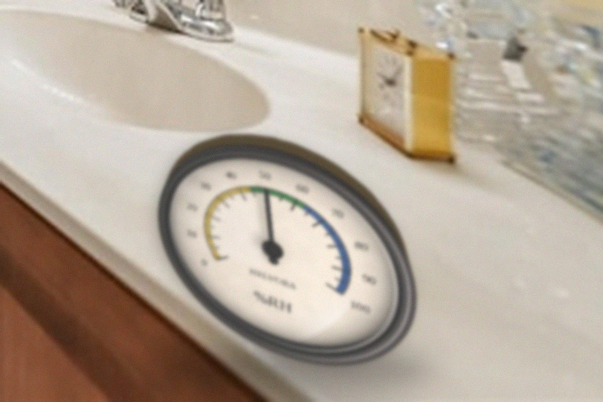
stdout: 50 %
